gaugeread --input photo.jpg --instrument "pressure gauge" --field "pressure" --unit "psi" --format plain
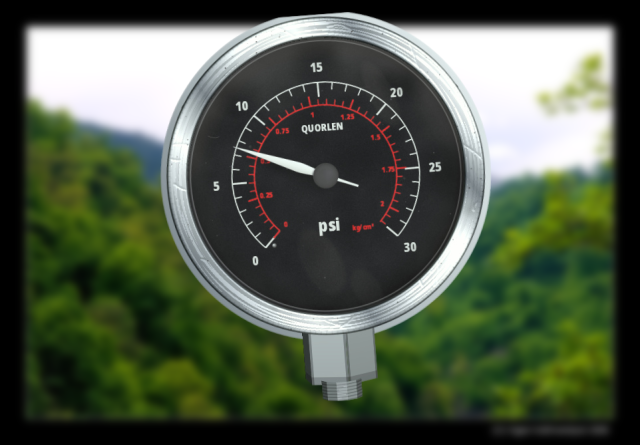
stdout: 7.5 psi
